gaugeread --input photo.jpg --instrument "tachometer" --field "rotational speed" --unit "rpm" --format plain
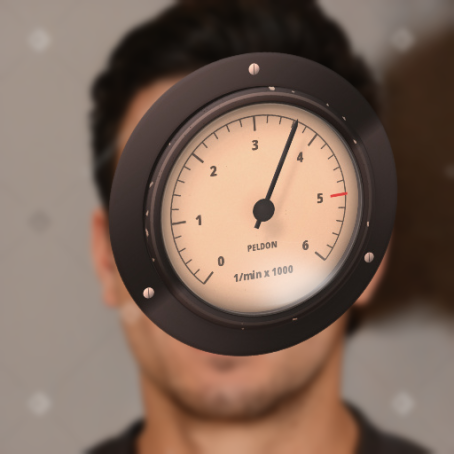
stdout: 3600 rpm
